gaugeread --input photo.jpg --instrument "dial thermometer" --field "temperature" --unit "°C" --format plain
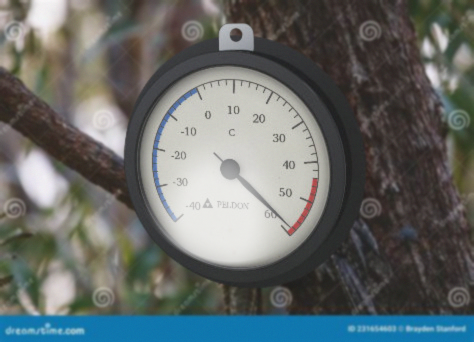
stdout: 58 °C
